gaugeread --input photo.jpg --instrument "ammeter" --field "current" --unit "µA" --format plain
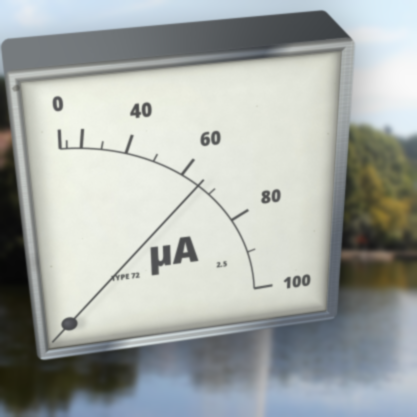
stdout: 65 µA
